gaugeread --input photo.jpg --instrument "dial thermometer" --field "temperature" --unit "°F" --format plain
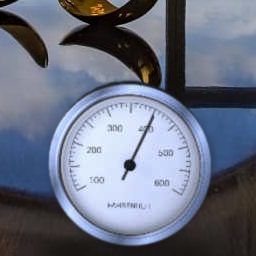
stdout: 400 °F
